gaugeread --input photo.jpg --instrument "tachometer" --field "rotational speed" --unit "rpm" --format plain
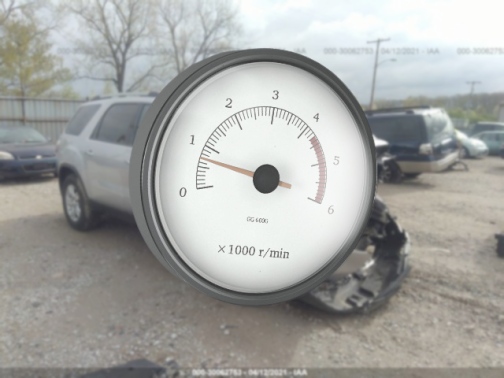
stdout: 700 rpm
